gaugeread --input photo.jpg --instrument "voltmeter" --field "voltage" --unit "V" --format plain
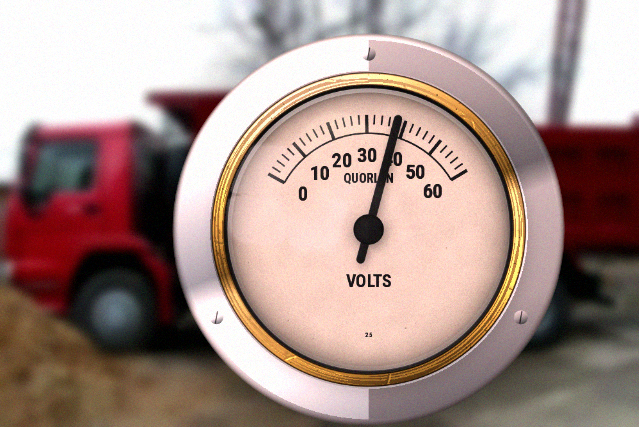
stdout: 38 V
